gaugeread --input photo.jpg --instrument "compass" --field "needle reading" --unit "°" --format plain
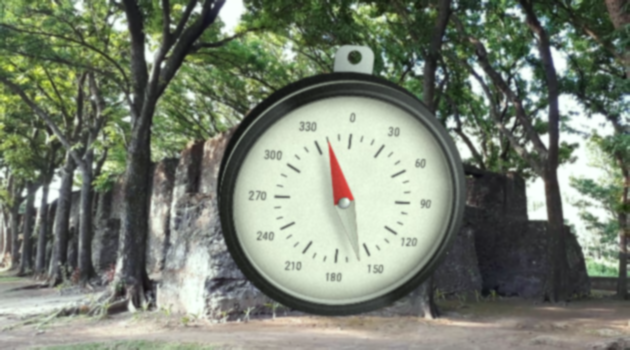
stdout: 340 °
